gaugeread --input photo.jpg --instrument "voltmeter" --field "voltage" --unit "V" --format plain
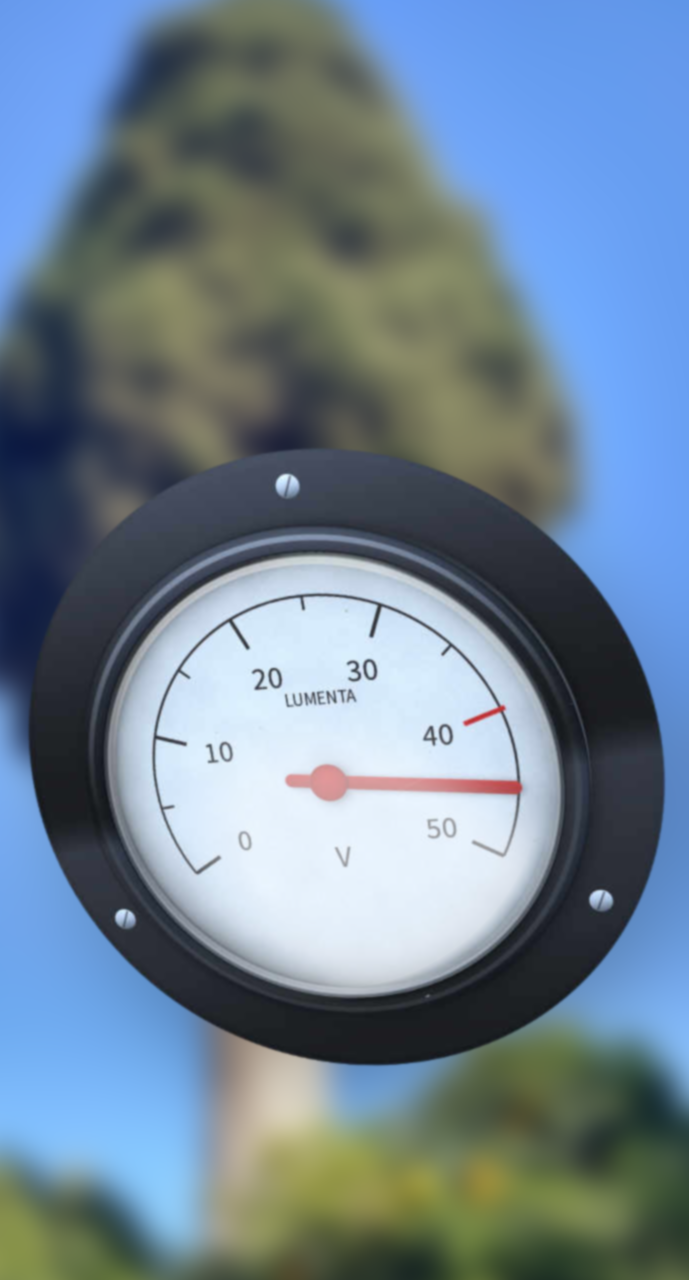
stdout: 45 V
